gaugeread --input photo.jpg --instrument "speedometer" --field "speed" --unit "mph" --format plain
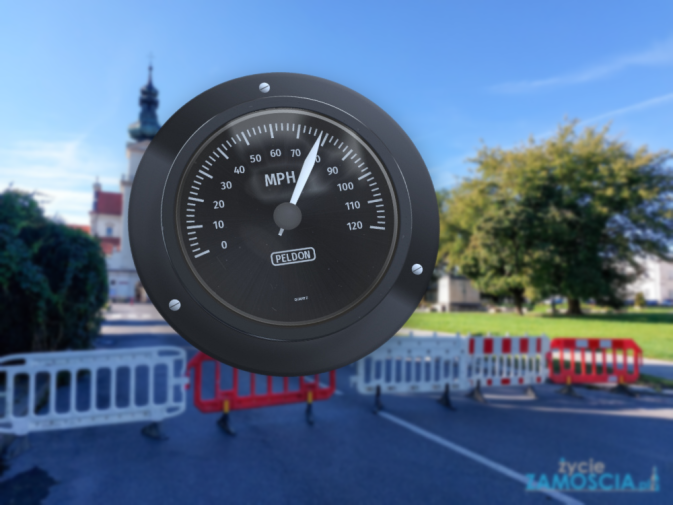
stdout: 78 mph
